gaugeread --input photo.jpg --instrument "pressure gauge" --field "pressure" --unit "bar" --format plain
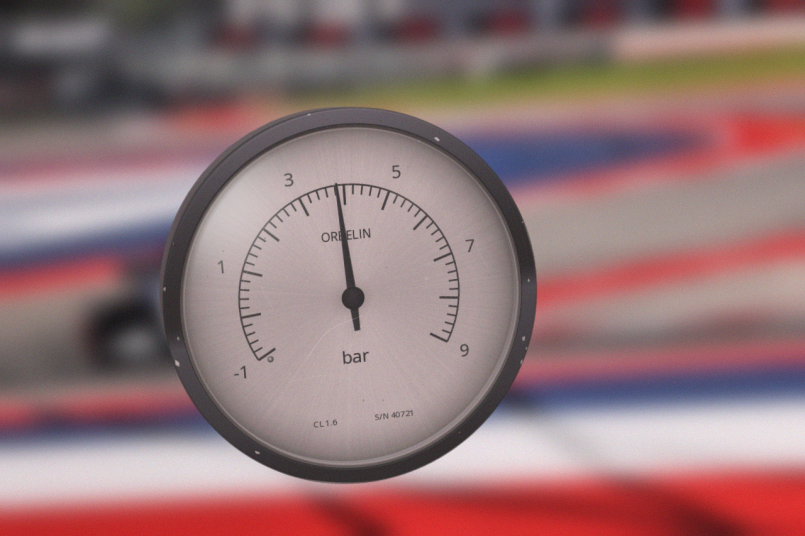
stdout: 3.8 bar
